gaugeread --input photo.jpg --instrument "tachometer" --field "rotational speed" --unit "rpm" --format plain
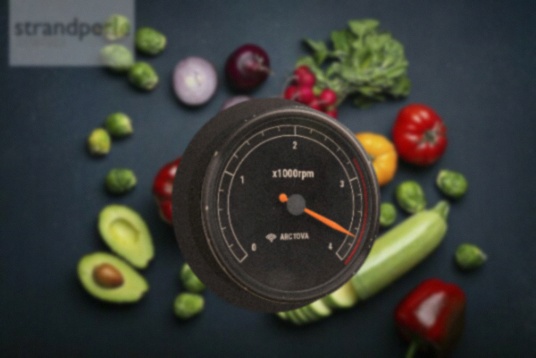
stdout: 3700 rpm
